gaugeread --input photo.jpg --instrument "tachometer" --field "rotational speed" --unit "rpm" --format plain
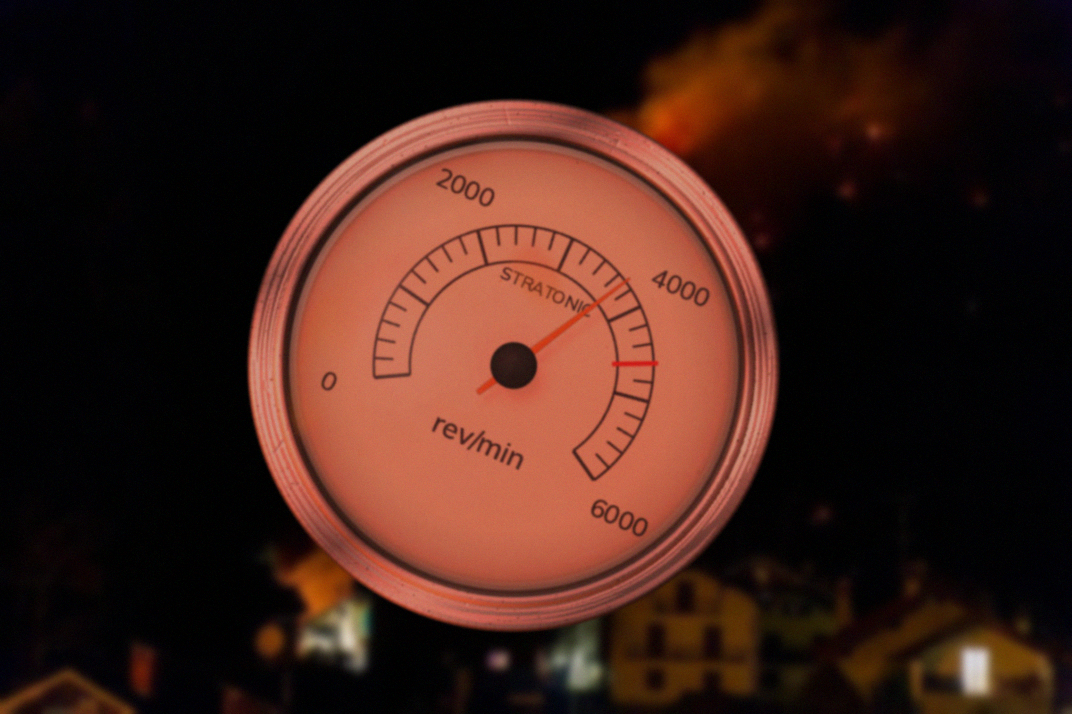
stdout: 3700 rpm
